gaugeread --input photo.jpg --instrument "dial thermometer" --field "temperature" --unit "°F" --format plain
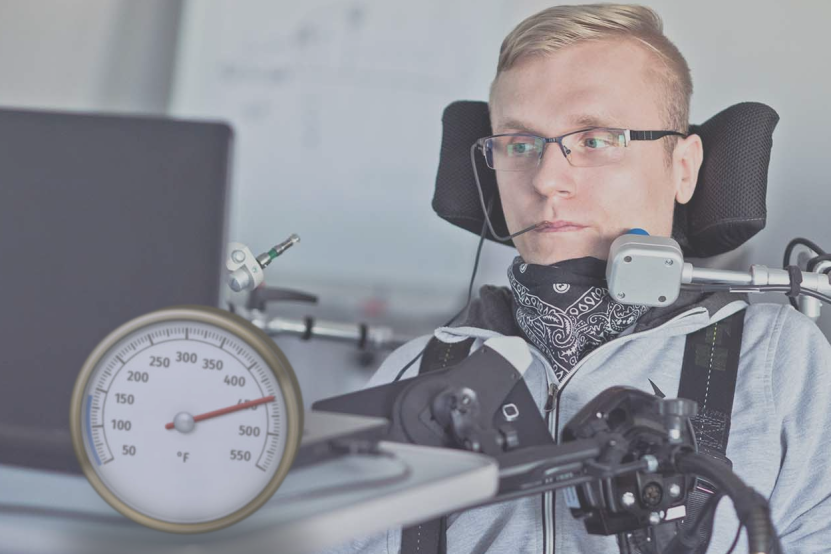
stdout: 450 °F
